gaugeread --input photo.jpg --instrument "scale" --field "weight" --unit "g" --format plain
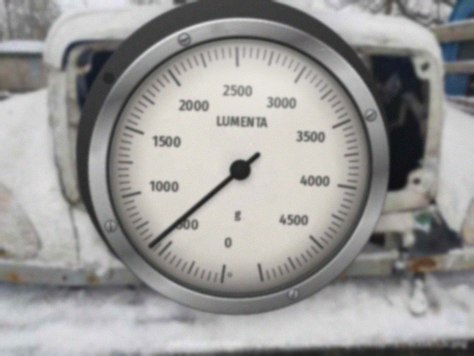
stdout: 600 g
